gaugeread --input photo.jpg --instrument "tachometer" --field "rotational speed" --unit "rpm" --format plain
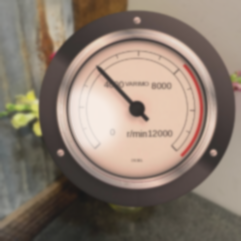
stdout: 4000 rpm
